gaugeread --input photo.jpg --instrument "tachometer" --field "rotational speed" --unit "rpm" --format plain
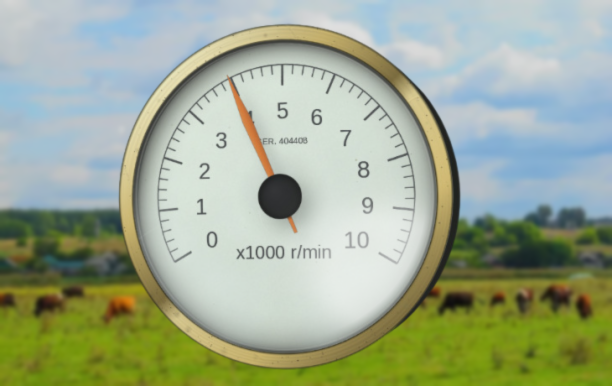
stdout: 4000 rpm
